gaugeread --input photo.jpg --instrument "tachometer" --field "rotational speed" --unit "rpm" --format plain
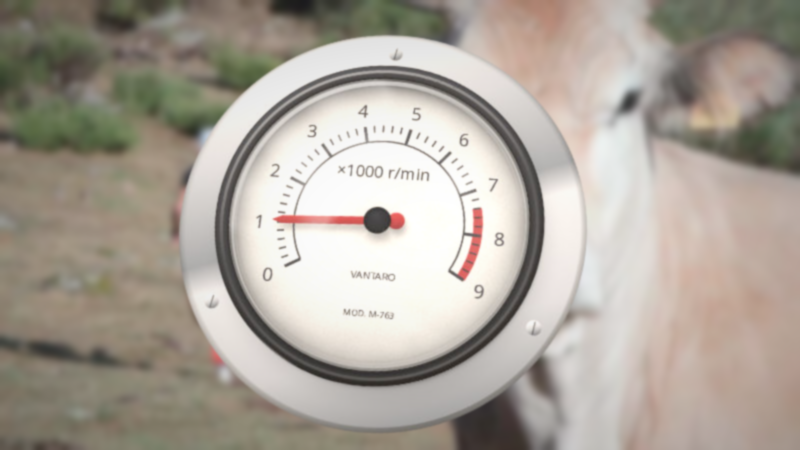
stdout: 1000 rpm
